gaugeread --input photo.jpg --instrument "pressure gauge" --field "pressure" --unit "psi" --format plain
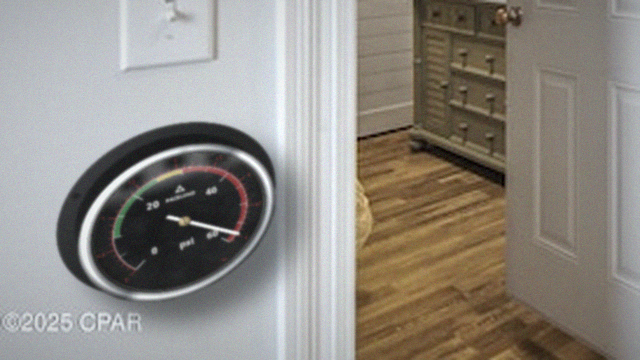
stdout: 57.5 psi
